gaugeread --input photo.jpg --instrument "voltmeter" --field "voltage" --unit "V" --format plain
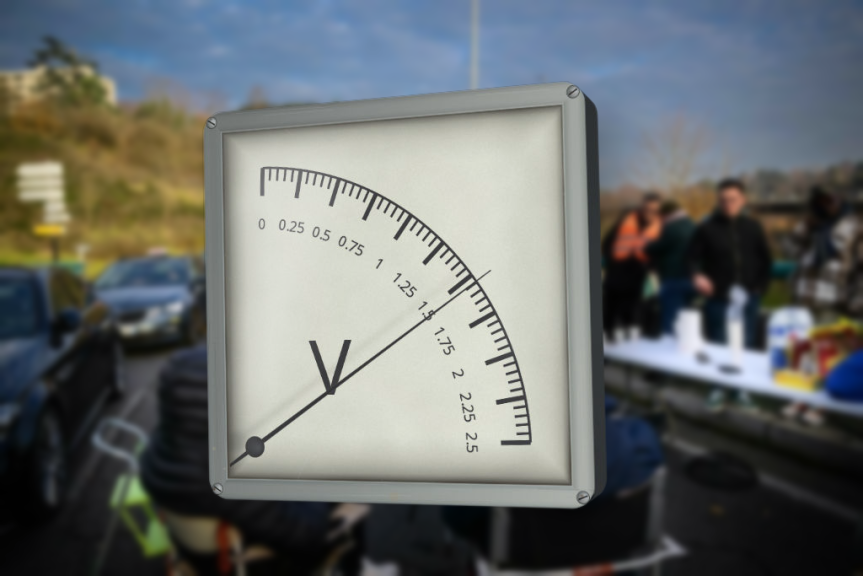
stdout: 1.55 V
